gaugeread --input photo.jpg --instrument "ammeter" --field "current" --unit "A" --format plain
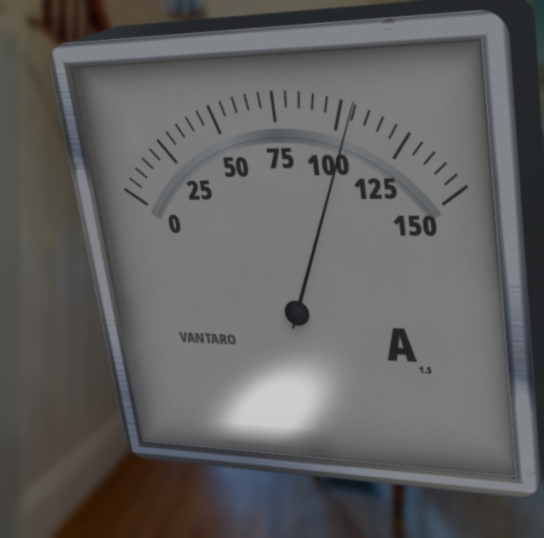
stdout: 105 A
